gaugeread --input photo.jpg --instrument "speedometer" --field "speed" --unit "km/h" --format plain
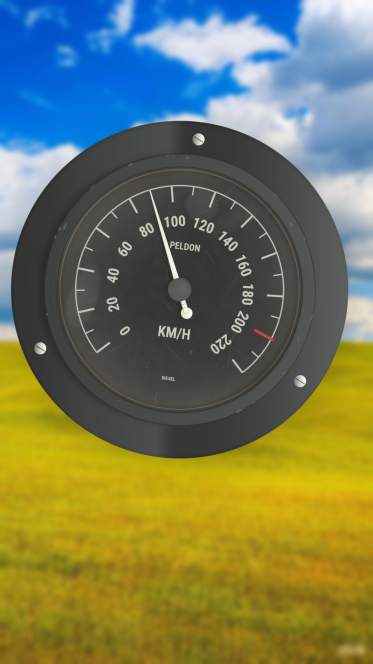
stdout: 90 km/h
